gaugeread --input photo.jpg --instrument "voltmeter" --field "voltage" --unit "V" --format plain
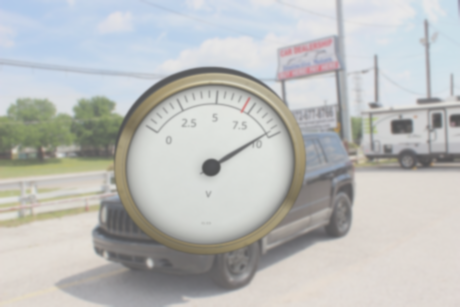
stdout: 9.5 V
